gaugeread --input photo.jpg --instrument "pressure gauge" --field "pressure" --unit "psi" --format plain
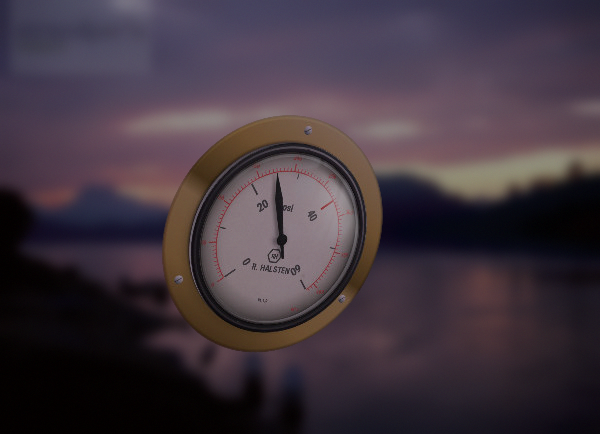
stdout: 25 psi
